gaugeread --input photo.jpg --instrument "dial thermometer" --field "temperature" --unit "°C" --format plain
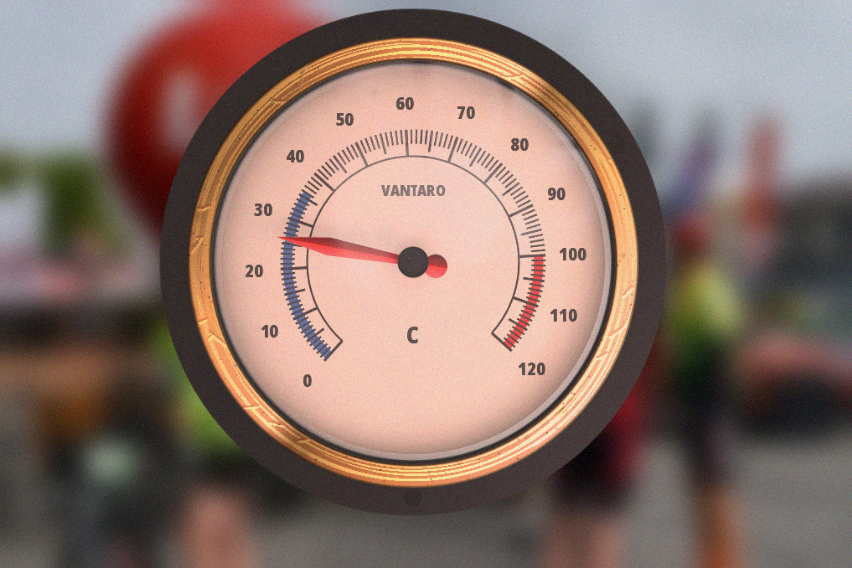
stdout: 26 °C
